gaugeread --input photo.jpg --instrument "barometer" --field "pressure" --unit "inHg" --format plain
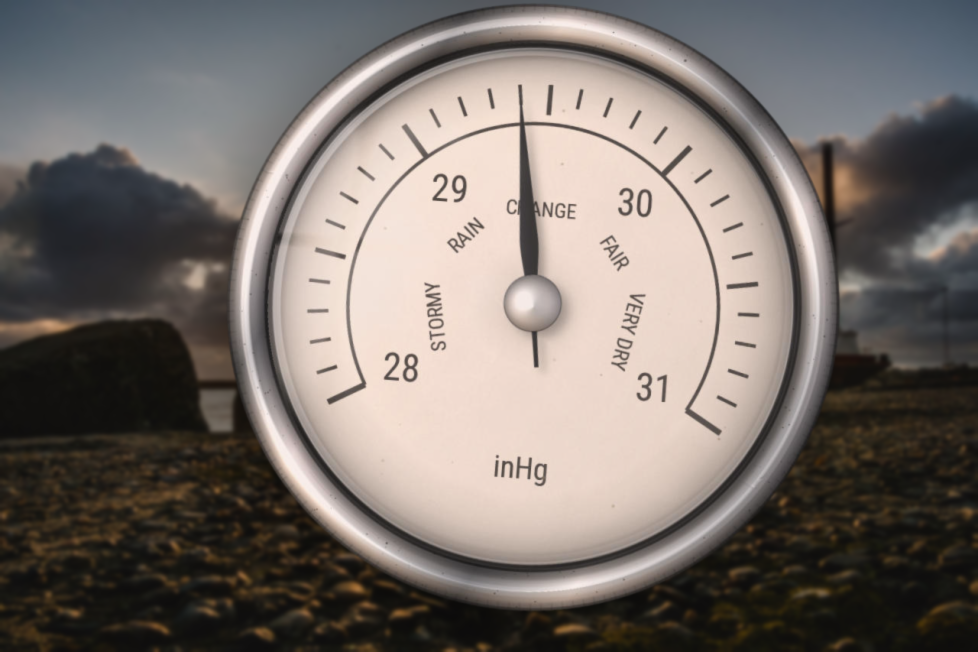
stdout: 29.4 inHg
